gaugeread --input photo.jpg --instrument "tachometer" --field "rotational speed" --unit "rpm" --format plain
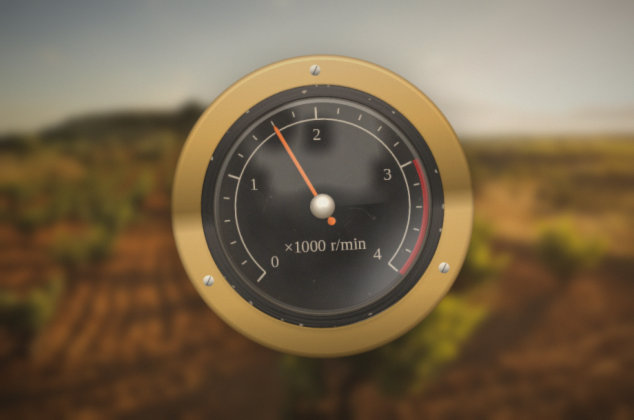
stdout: 1600 rpm
